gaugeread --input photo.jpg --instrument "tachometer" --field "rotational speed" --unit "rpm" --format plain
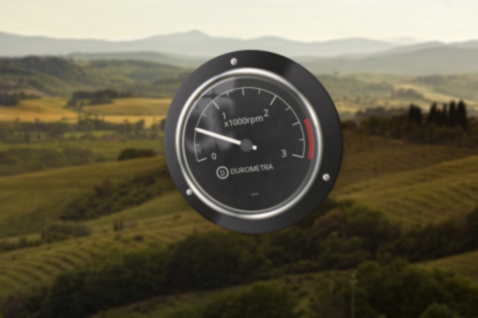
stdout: 500 rpm
